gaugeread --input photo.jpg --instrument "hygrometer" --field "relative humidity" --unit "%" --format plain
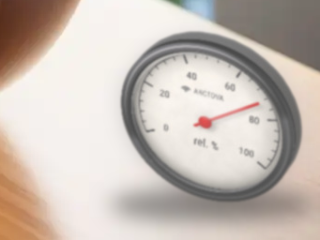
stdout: 72 %
